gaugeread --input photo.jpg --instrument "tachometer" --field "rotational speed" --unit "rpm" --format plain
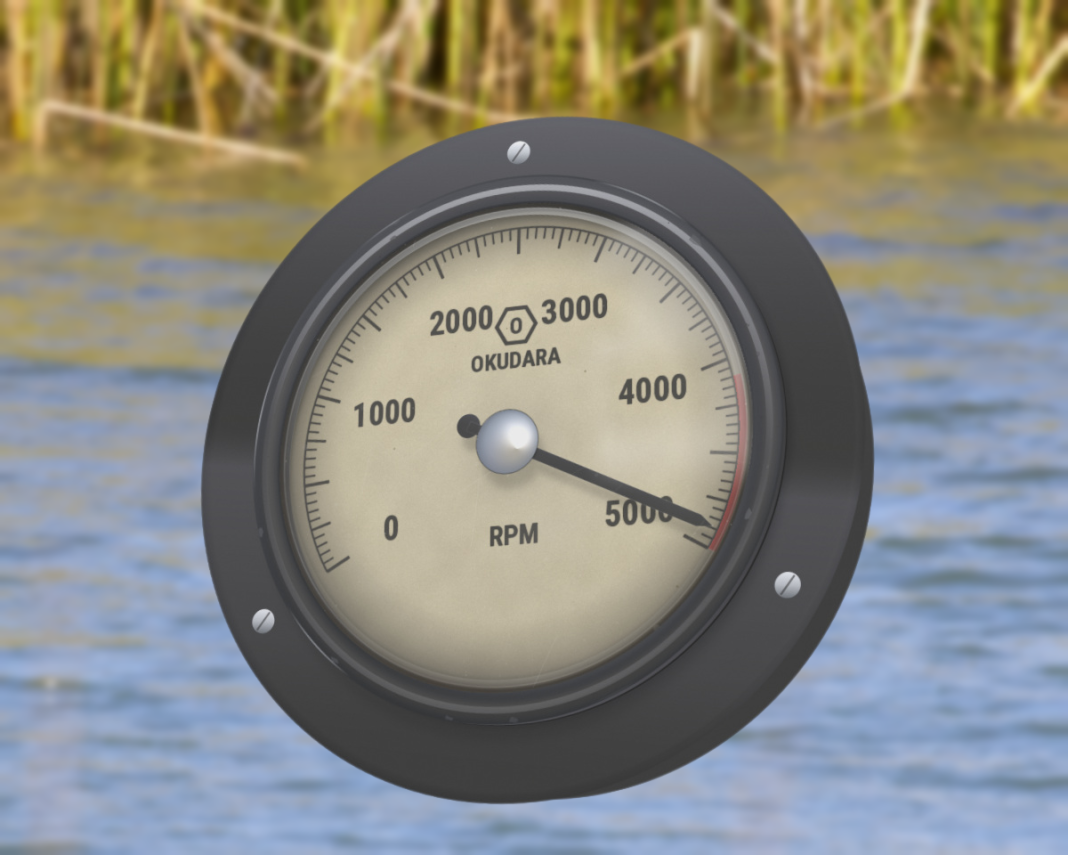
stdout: 4900 rpm
